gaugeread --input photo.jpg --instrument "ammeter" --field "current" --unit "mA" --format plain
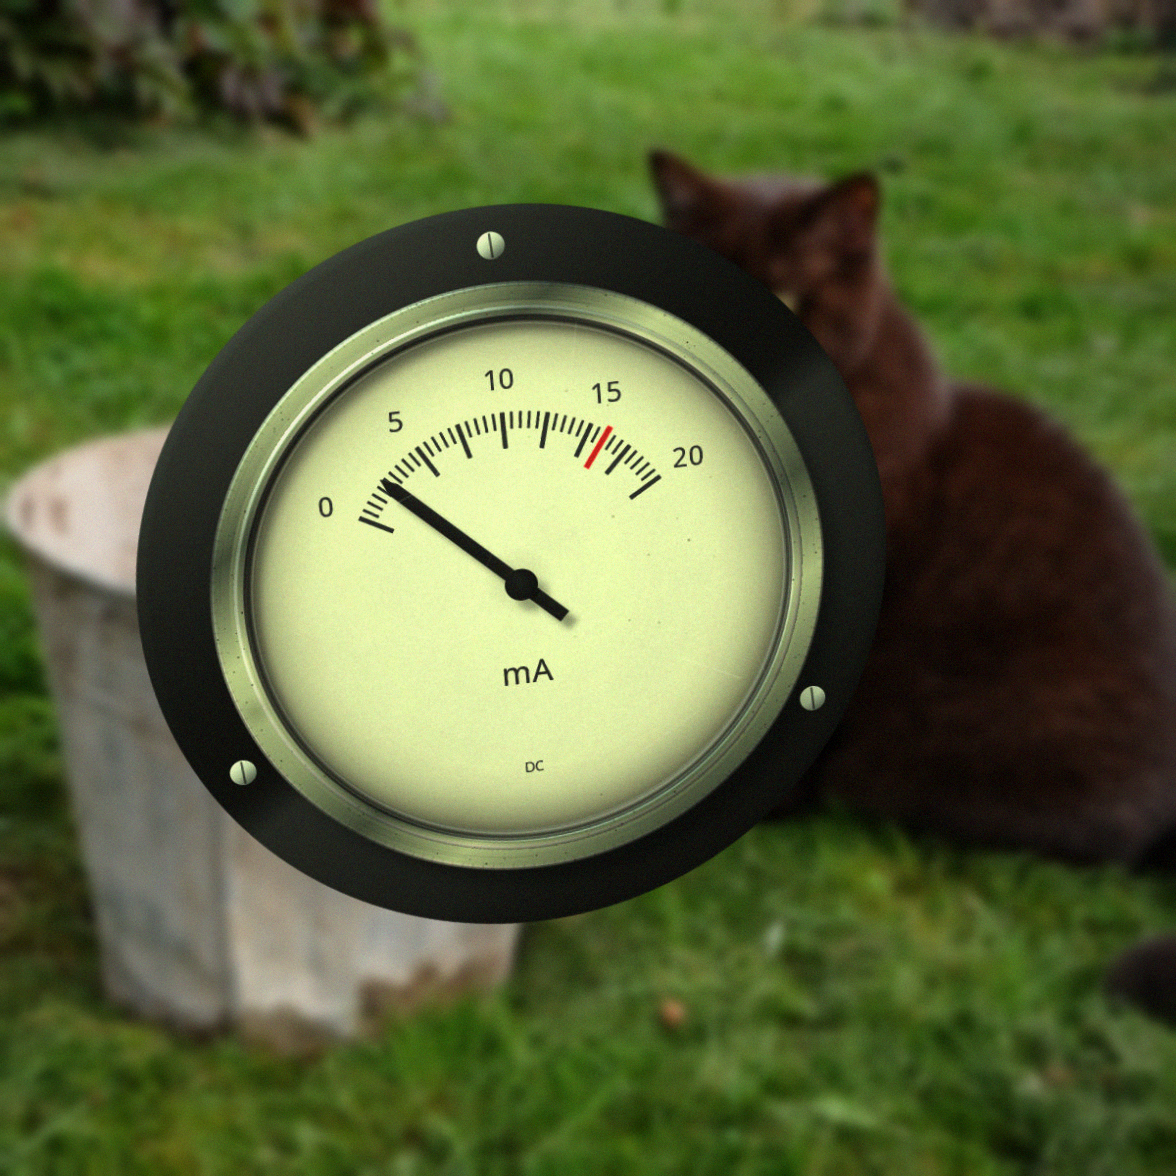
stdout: 2.5 mA
